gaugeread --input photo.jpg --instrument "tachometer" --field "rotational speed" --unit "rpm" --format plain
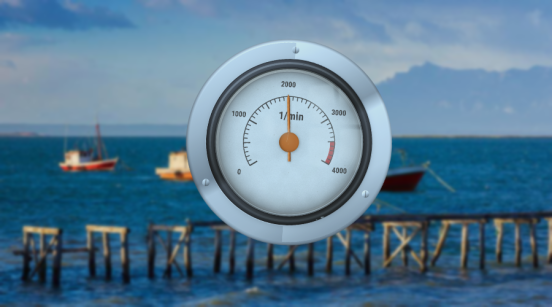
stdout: 2000 rpm
